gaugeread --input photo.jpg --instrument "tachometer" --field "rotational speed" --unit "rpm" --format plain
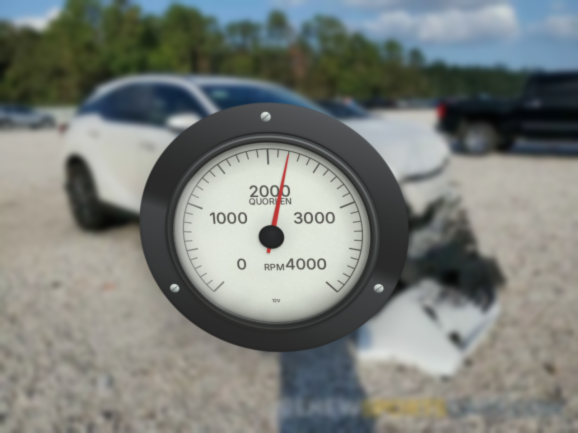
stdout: 2200 rpm
